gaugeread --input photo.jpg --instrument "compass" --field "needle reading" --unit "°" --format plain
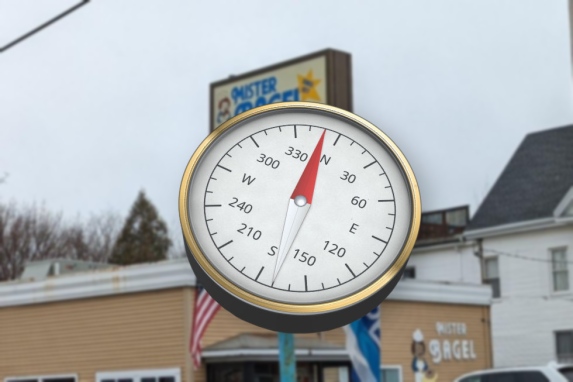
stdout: 350 °
